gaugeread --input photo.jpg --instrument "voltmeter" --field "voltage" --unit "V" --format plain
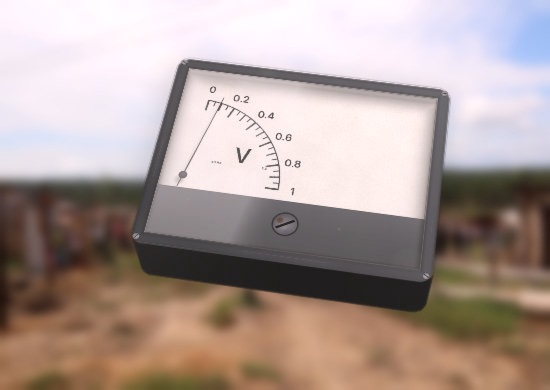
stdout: 0.1 V
